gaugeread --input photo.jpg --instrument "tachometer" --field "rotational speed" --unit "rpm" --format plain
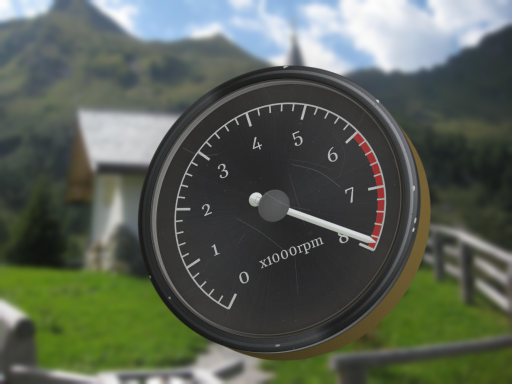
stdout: 7900 rpm
